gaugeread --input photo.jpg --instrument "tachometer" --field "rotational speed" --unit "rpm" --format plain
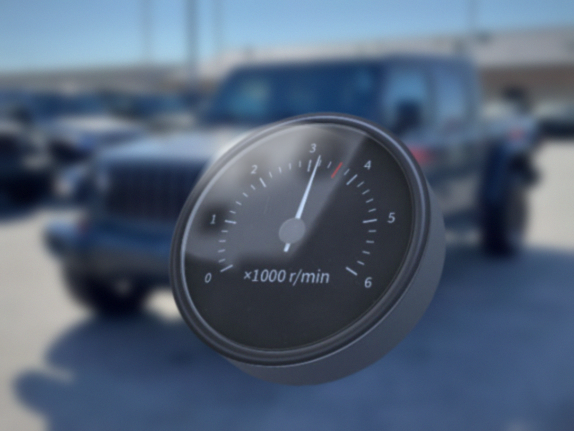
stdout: 3200 rpm
